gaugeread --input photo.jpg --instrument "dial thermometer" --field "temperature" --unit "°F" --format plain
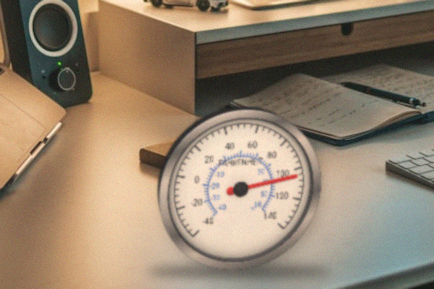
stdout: 104 °F
